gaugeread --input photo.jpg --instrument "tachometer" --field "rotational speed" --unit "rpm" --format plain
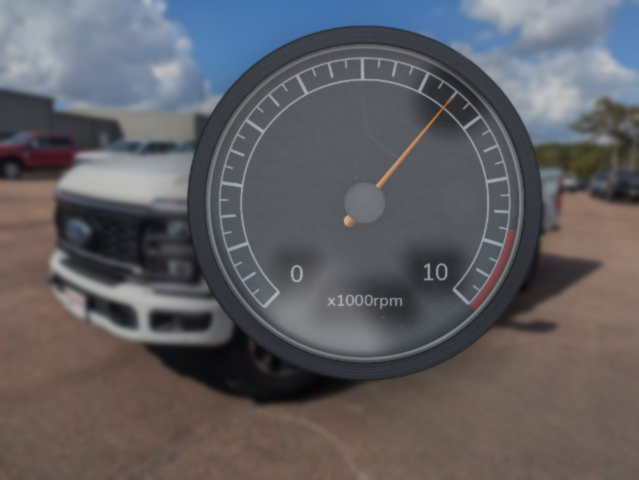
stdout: 6500 rpm
